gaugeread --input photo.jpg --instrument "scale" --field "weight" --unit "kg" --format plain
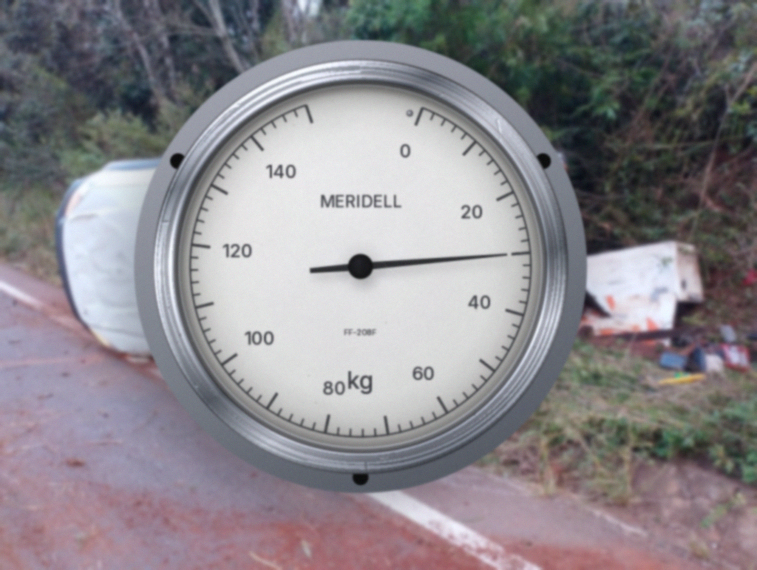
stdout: 30 kg
